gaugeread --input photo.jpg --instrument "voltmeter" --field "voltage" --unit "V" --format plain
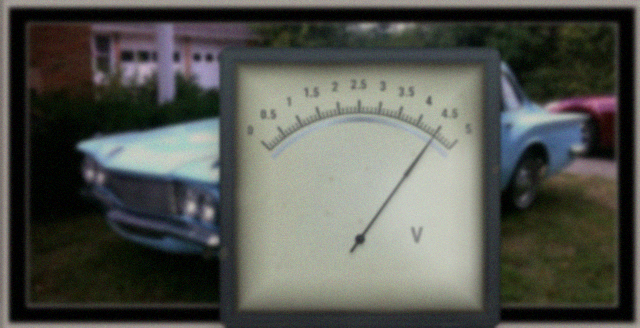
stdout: 4.5 V
